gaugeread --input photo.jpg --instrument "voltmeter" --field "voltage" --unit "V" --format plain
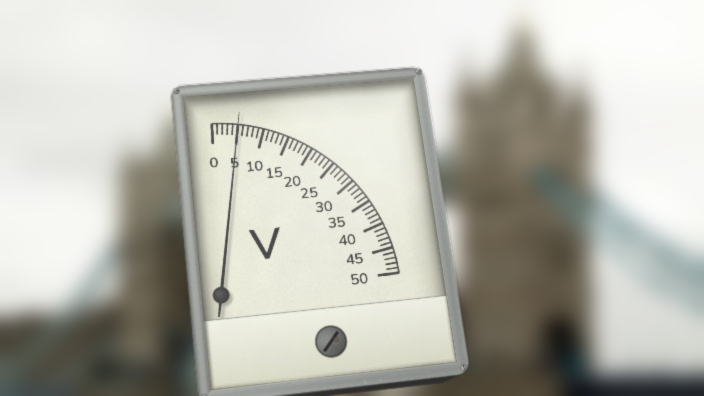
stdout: 5 V
